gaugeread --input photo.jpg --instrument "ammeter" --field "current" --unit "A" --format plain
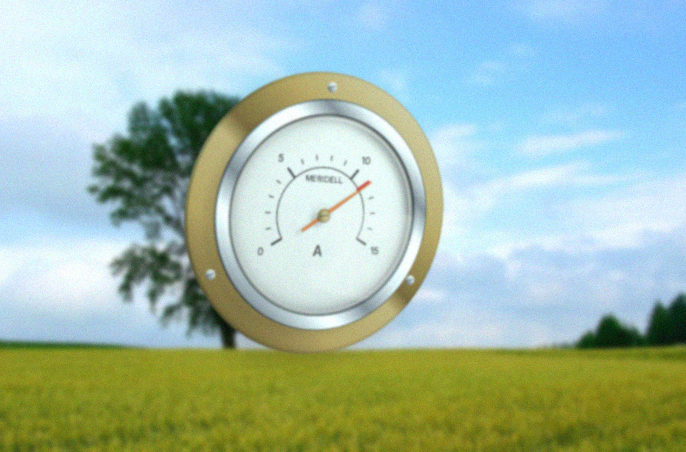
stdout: 11 A
